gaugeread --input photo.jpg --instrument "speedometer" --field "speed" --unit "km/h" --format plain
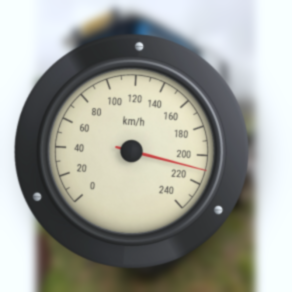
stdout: 210 km/h
